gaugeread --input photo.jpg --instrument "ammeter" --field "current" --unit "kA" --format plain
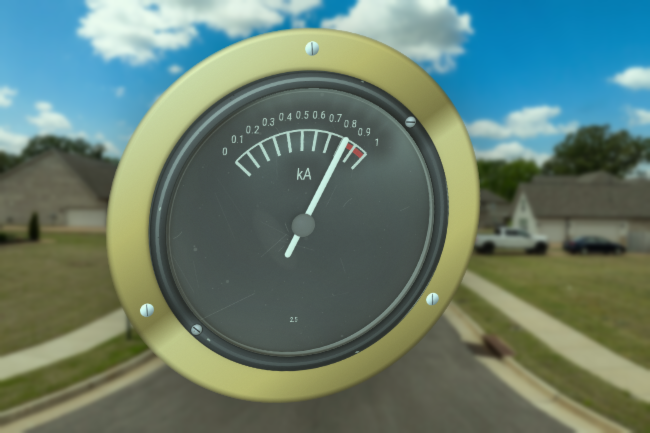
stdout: 0.8 kA
